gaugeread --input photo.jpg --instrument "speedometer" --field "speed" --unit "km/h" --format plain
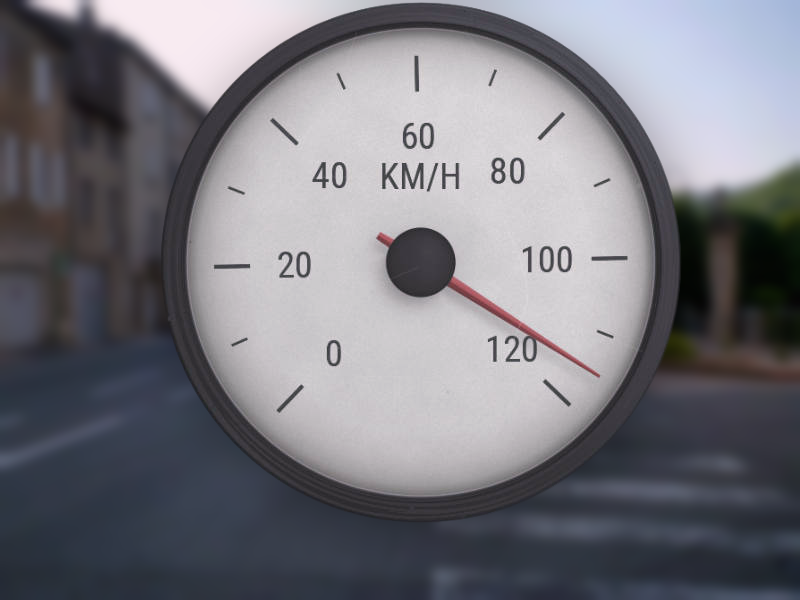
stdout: 115 km/h
